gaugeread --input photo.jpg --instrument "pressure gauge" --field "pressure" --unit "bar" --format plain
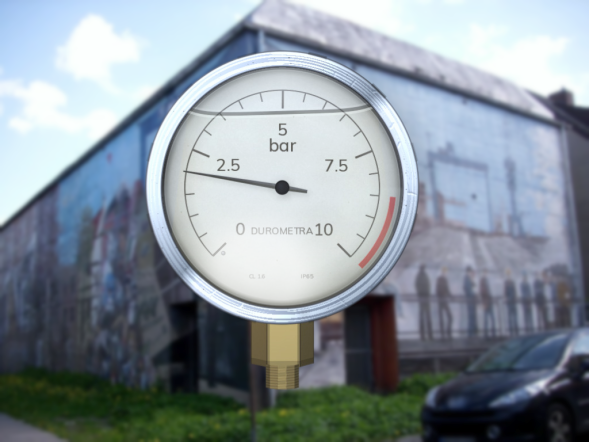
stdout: 2 bar
